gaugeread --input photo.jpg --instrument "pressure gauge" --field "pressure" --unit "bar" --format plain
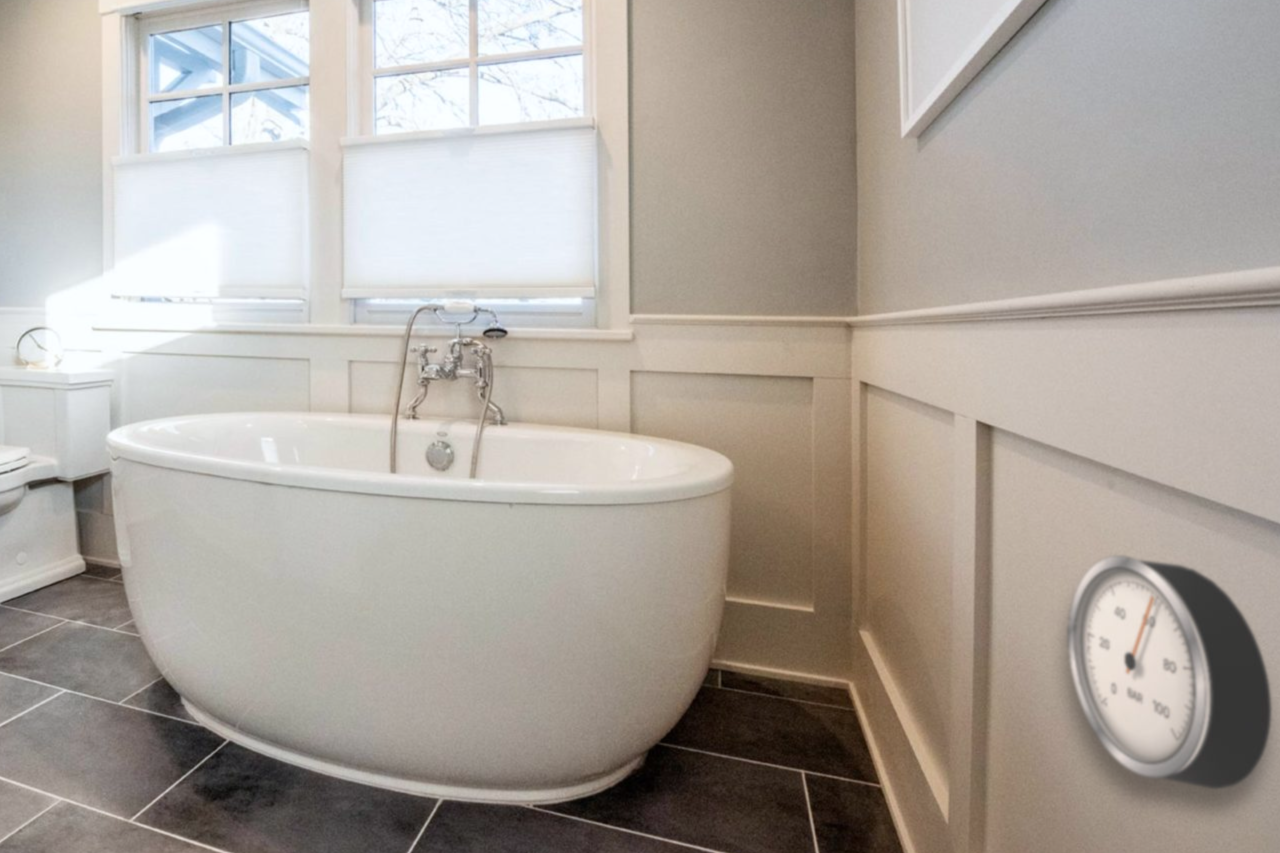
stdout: 60 bar
